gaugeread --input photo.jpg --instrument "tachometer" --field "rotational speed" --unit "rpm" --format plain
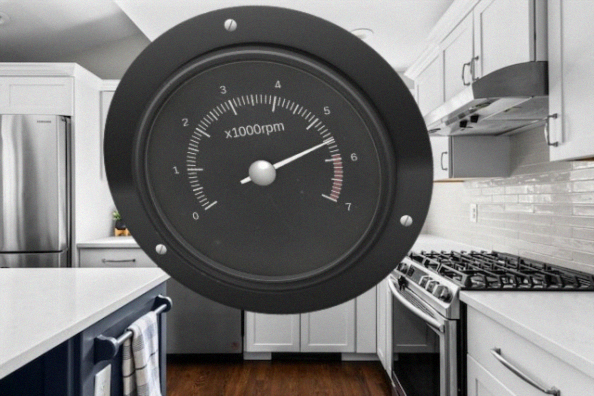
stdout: 5500 rpm
